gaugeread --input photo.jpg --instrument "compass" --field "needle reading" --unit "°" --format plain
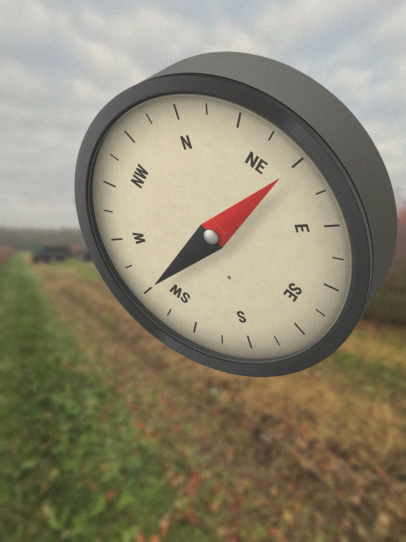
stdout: 60 °
